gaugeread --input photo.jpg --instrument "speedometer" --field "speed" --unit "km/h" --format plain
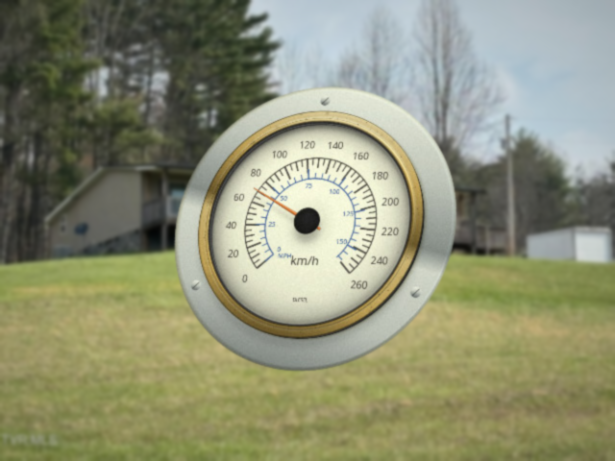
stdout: 70 km/h
